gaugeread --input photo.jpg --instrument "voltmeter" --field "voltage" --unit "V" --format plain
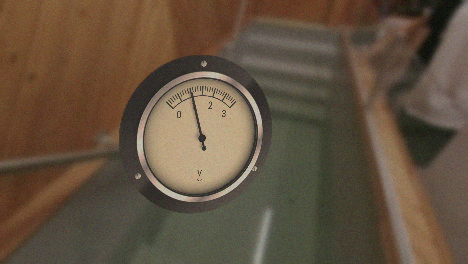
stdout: 1 V
